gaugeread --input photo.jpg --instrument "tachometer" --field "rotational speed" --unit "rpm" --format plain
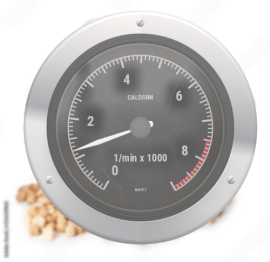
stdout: 1200 rpm
